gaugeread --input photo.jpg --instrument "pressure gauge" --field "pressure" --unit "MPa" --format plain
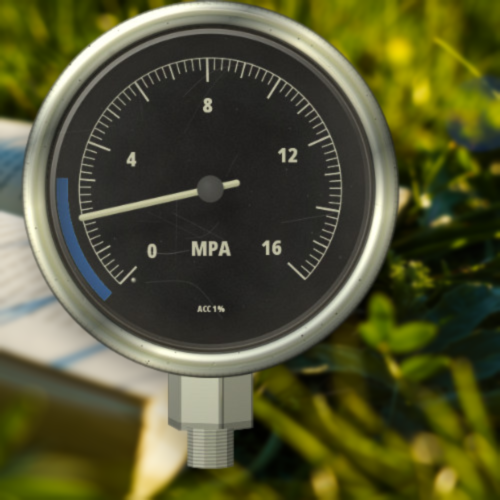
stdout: 2 MPa
